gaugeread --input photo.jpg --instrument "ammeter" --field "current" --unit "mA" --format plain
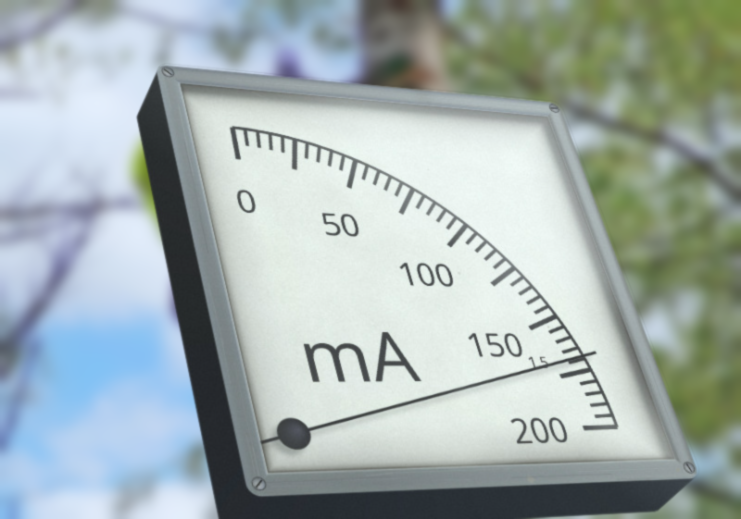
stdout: 170 mA
